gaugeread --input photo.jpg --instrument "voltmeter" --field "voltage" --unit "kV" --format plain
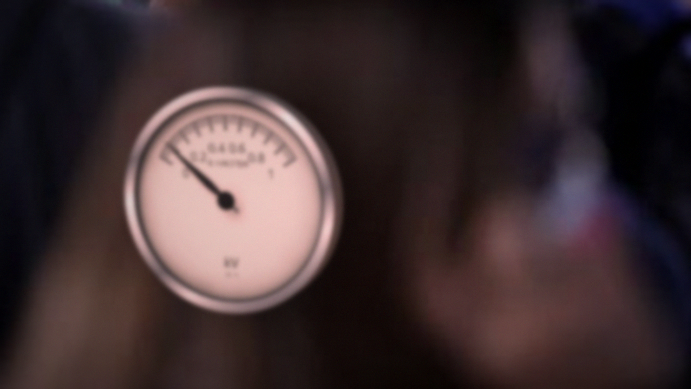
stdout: 0.1 kV
